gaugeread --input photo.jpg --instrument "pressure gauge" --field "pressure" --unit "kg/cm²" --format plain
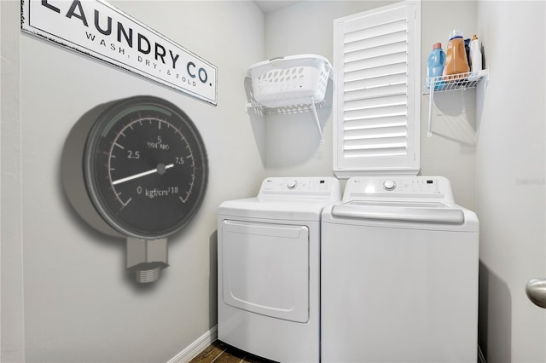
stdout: 1 kg/cm²
